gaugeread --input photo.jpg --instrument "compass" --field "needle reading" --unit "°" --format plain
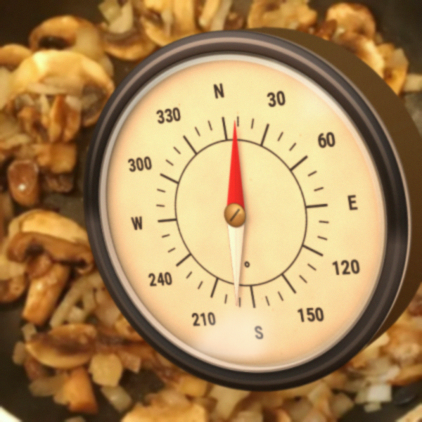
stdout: 10 °
